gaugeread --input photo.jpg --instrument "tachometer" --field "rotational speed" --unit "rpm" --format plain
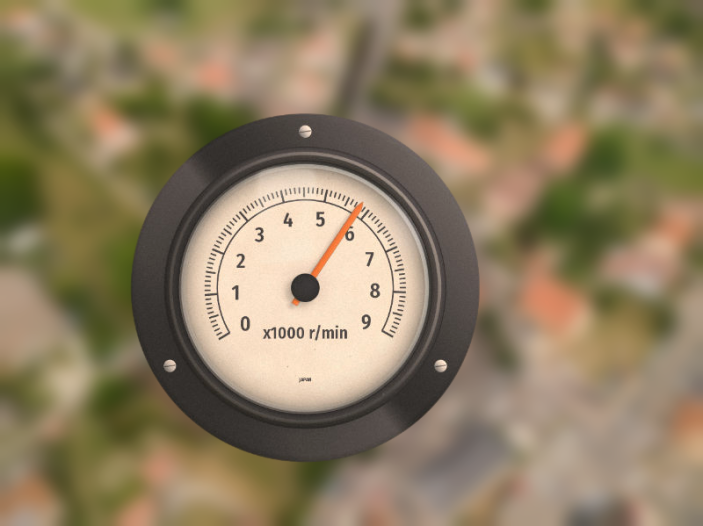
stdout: 5800 rpm
